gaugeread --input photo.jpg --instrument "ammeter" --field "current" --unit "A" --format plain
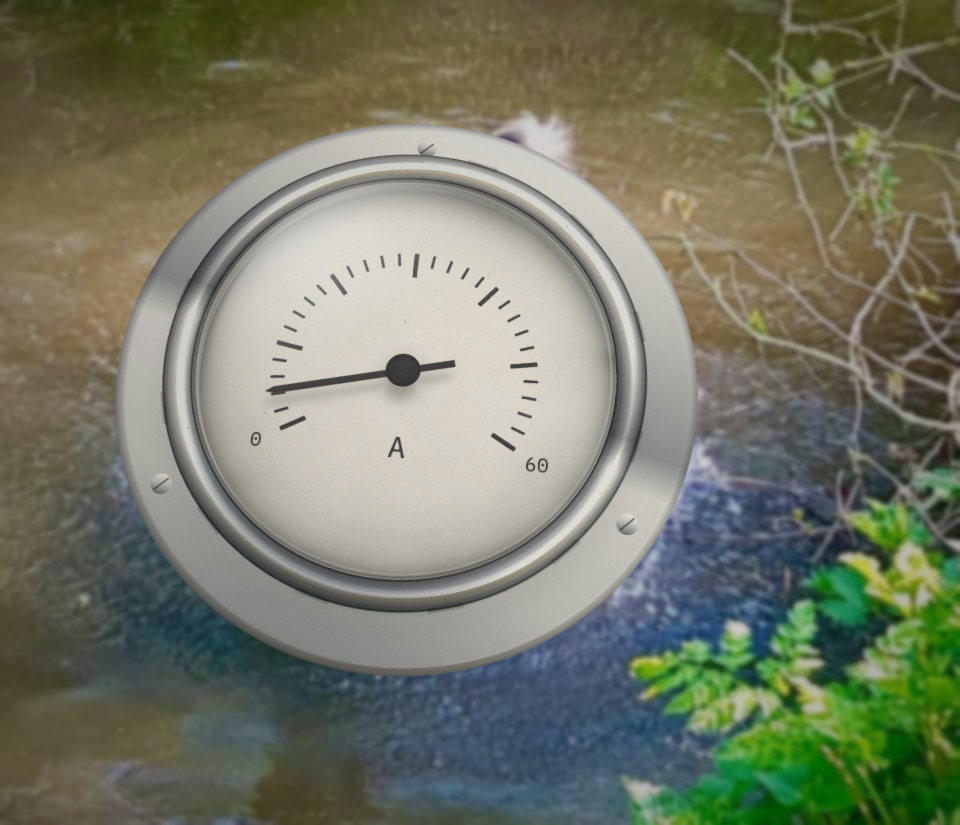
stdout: 4 A
